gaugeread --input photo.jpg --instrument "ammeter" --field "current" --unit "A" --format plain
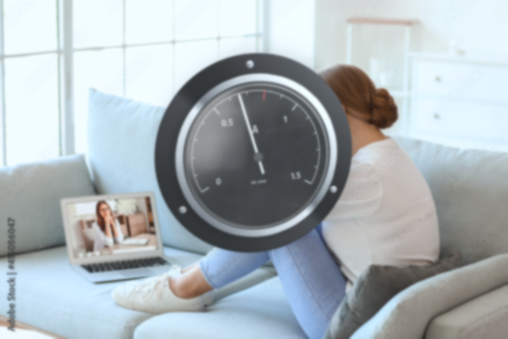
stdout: 0.65 A
